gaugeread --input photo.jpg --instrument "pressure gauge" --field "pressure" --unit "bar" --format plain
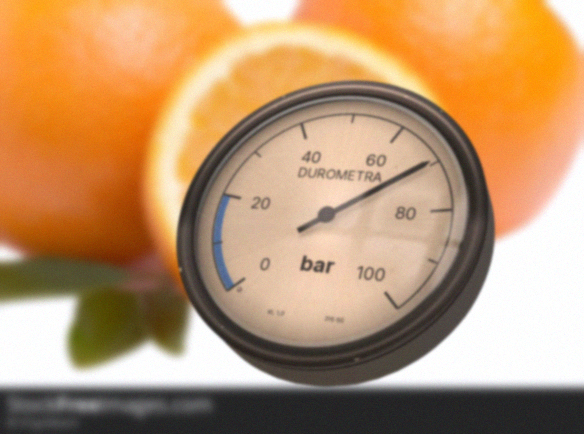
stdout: 70 bar
